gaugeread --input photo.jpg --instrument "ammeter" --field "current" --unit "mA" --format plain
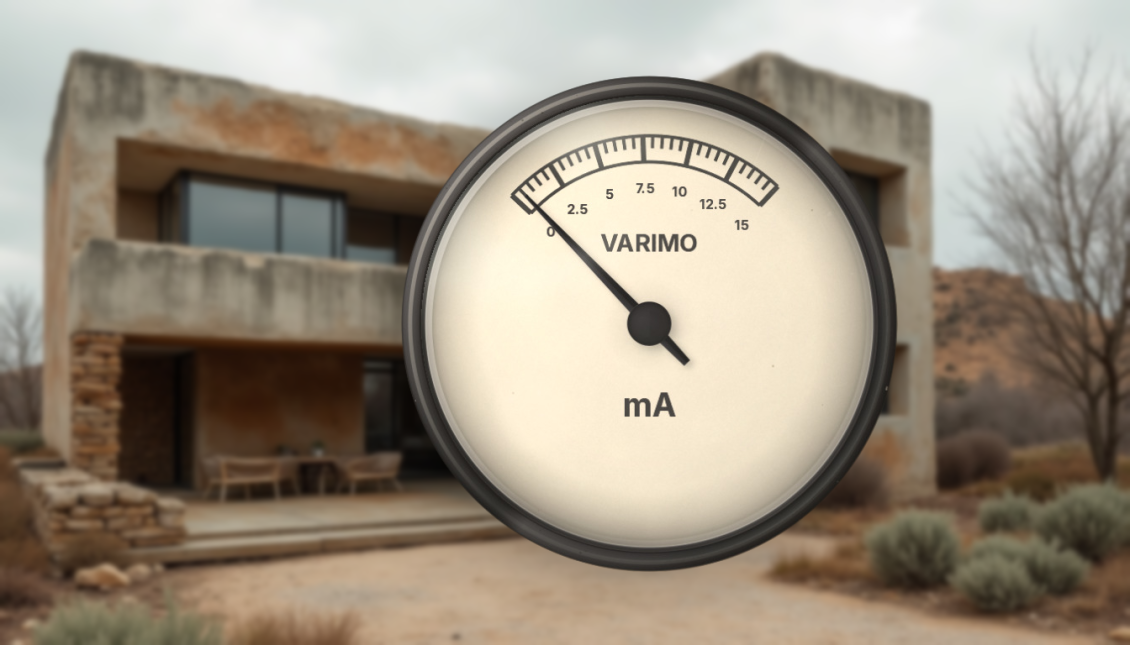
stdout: 0.5 mA
